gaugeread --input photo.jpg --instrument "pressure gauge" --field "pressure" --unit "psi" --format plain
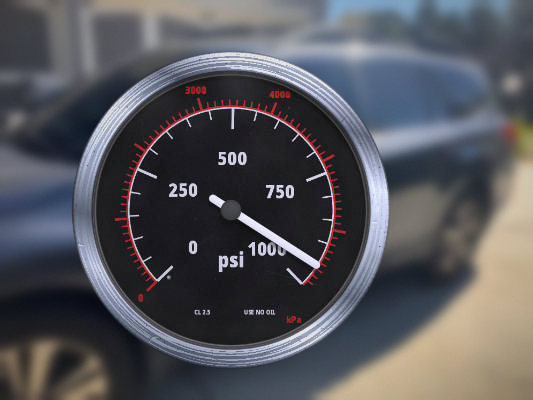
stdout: 950 psi
